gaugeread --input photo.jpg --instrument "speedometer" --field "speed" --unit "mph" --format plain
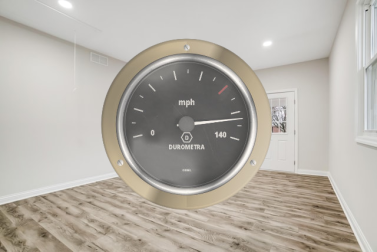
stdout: 125 mph
